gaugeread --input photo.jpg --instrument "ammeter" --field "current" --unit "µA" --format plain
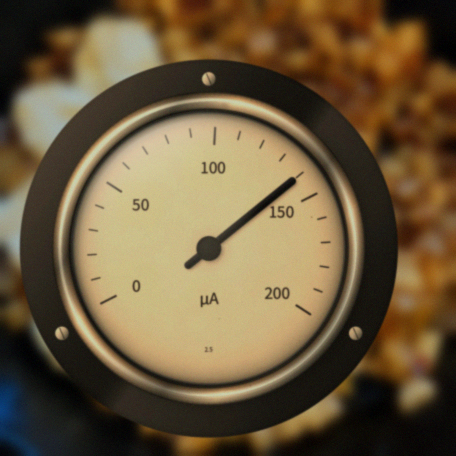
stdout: 140 µA
